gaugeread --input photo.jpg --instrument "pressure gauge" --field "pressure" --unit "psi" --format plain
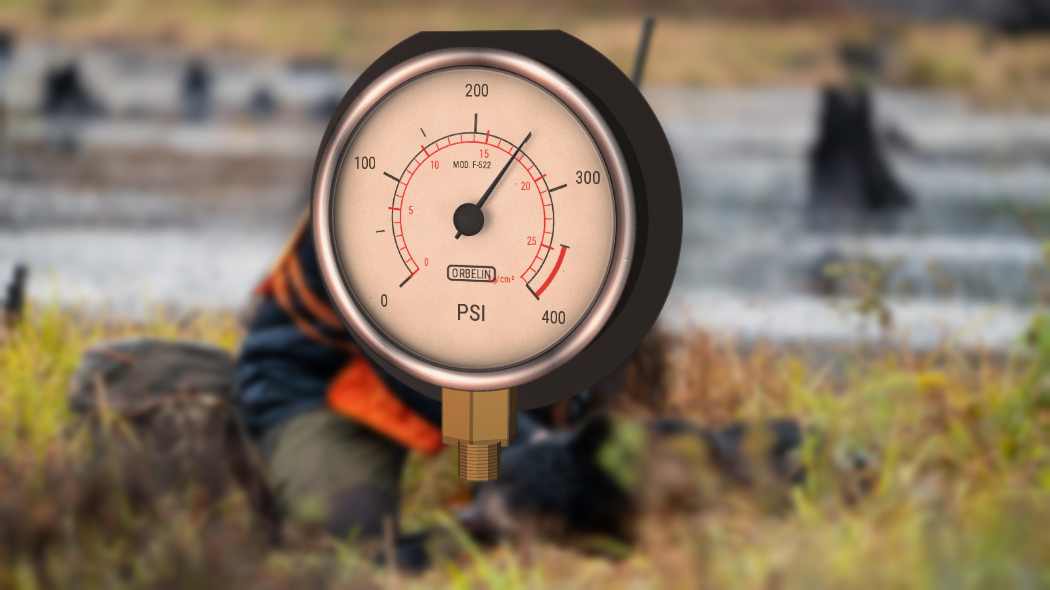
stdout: 250 psi
